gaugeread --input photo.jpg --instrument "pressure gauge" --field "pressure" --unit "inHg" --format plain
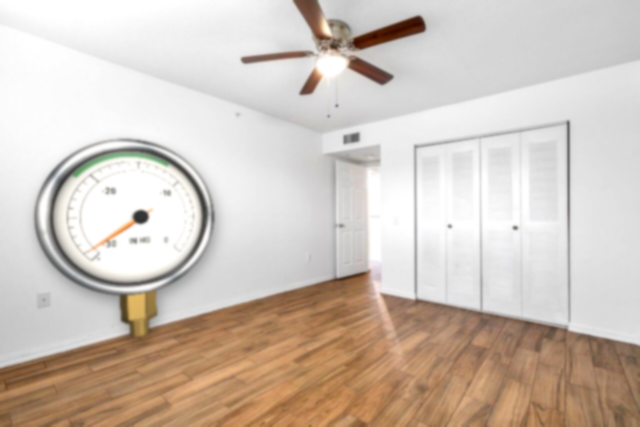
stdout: -29 inHg
